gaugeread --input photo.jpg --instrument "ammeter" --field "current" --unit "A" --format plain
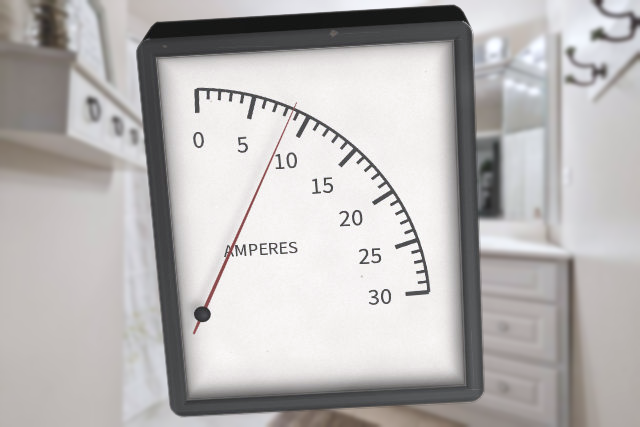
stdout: 8.5 A
